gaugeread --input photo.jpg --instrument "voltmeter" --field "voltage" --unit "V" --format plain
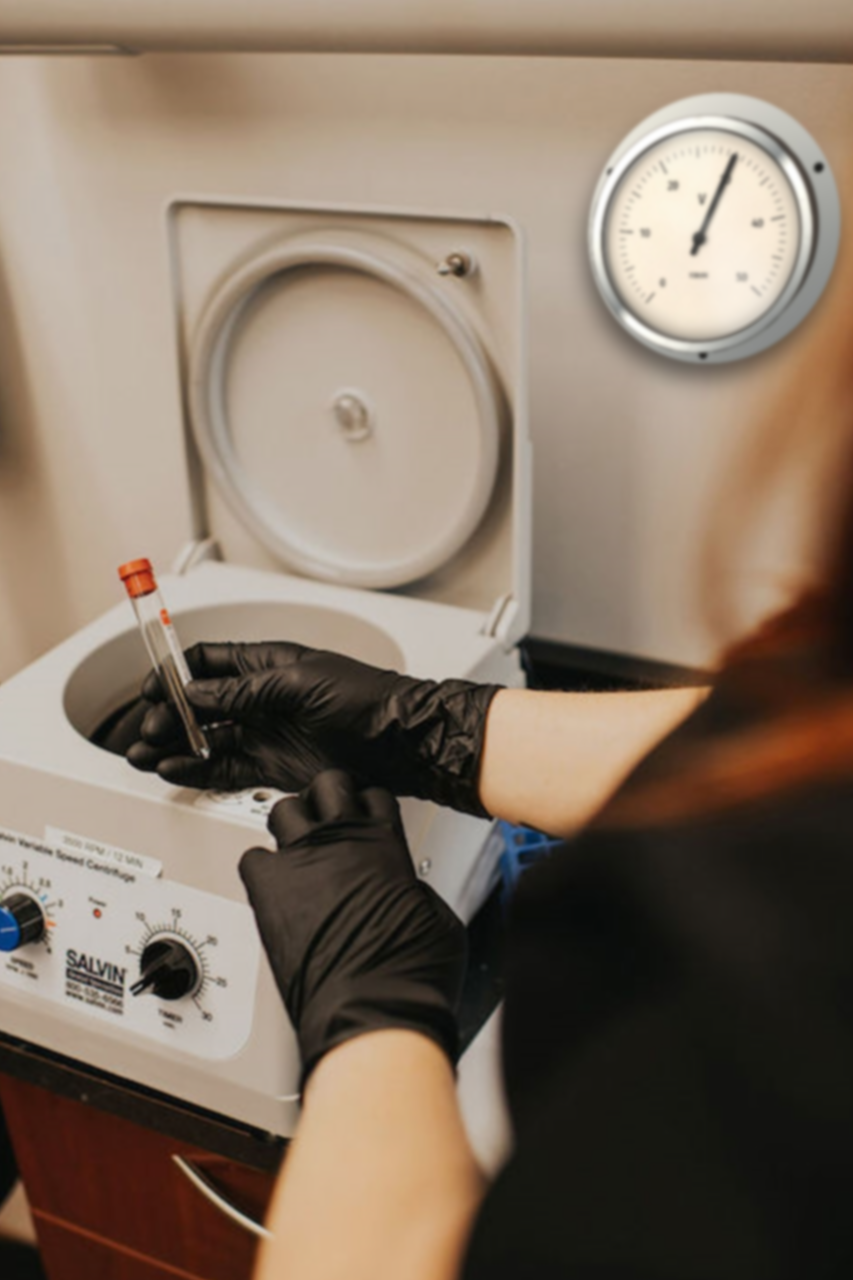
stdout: 30 V
